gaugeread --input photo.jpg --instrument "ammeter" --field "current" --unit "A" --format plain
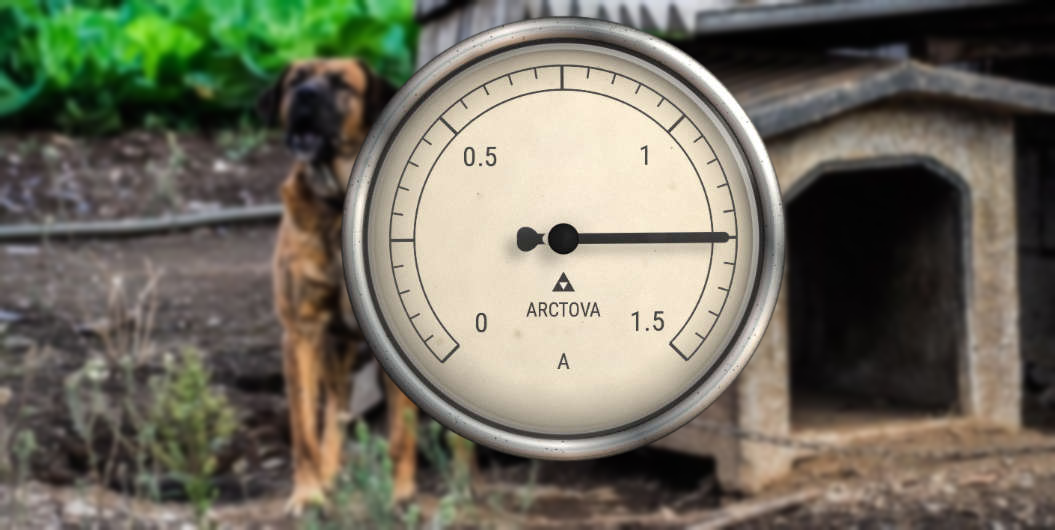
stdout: 1.25 A
